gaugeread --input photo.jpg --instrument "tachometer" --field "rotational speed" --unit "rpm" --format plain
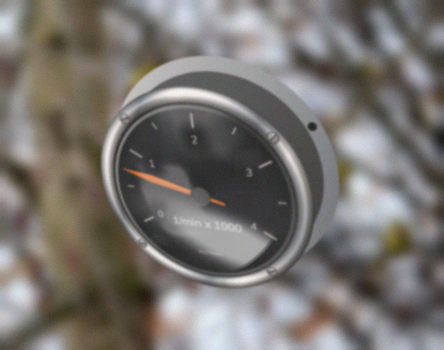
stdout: 750 rpm
